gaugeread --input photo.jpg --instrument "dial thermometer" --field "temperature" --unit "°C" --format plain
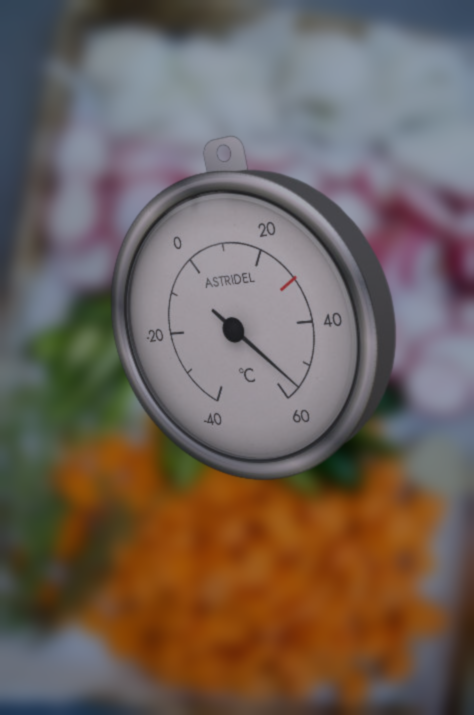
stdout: 55 °C
